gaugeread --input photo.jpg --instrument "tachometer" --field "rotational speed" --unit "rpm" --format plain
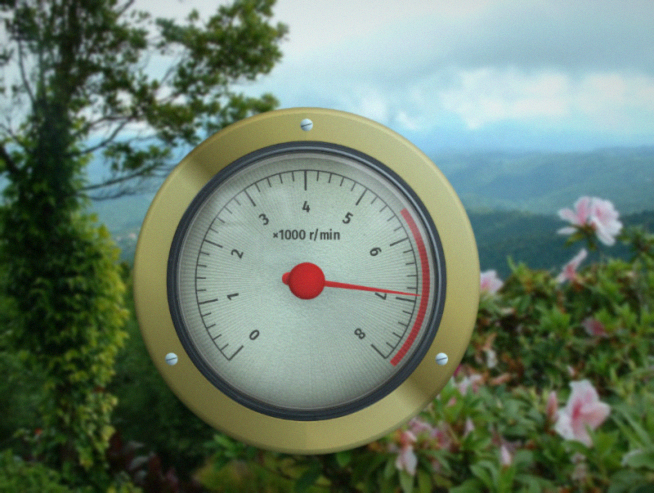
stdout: 6900 rpm
